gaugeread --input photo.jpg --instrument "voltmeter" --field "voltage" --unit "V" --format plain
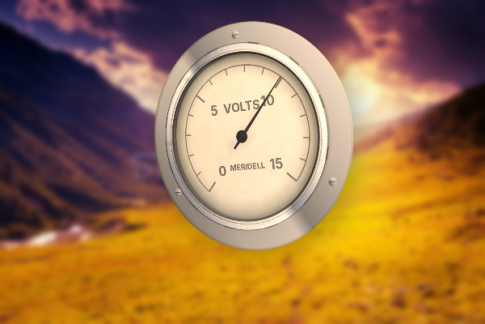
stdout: 10 V
